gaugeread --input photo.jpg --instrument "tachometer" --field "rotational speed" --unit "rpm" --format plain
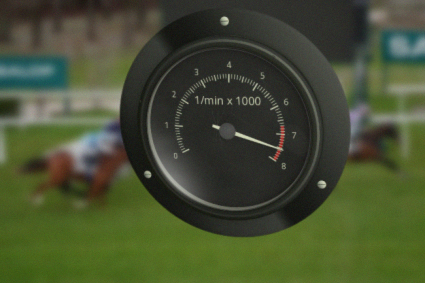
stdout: 7500 rpm
